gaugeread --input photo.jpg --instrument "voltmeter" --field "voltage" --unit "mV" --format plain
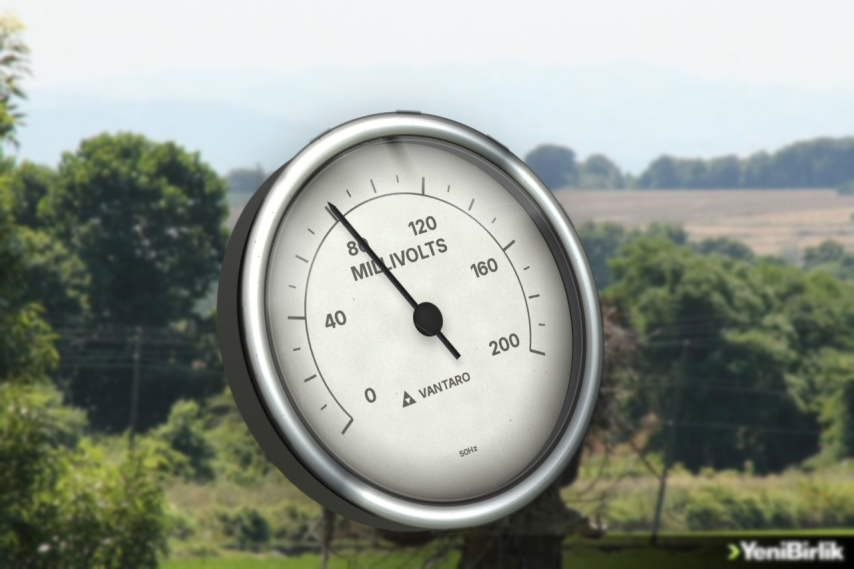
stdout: 80 mV
